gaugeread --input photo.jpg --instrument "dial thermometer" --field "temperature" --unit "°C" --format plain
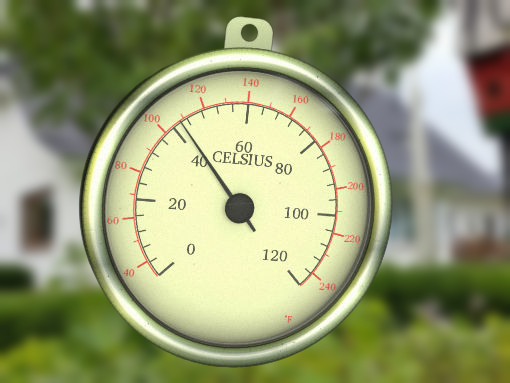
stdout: 42 °C
